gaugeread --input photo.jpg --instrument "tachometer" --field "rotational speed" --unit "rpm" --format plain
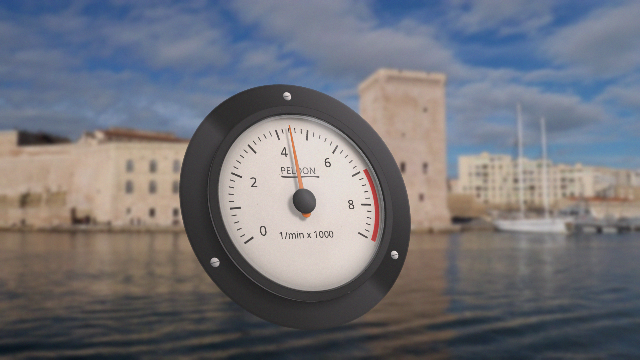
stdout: 4400 rpm
